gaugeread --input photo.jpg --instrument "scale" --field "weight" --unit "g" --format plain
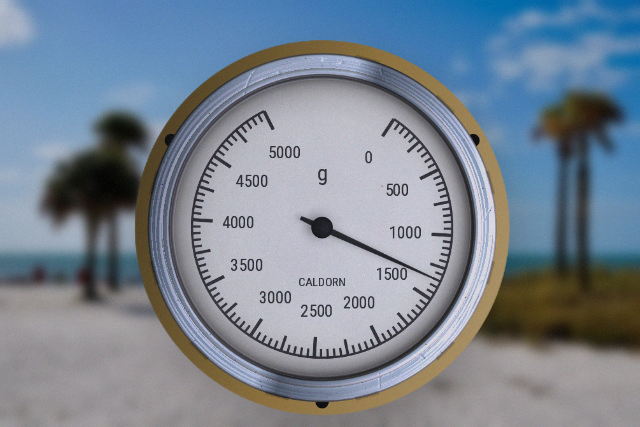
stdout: 1350 g
